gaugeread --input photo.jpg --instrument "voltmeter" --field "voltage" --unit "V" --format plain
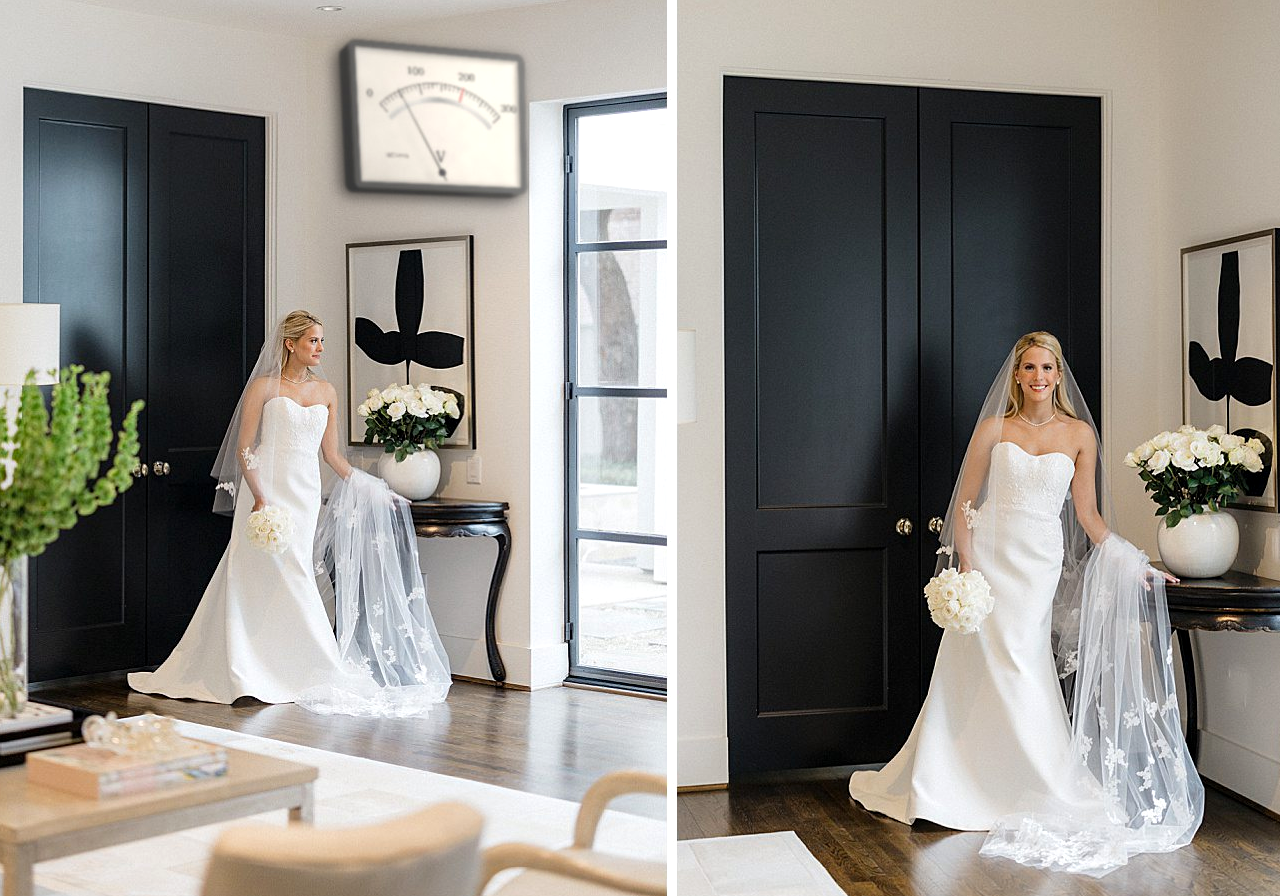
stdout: 50 V
